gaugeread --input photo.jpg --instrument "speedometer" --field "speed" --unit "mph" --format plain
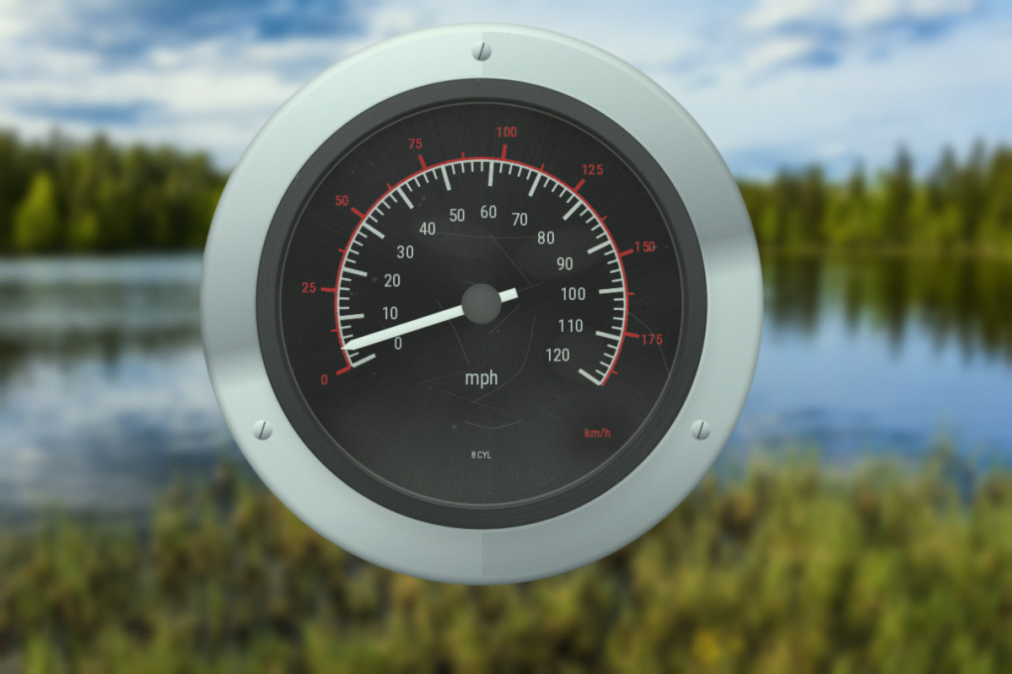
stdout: 4 mph
